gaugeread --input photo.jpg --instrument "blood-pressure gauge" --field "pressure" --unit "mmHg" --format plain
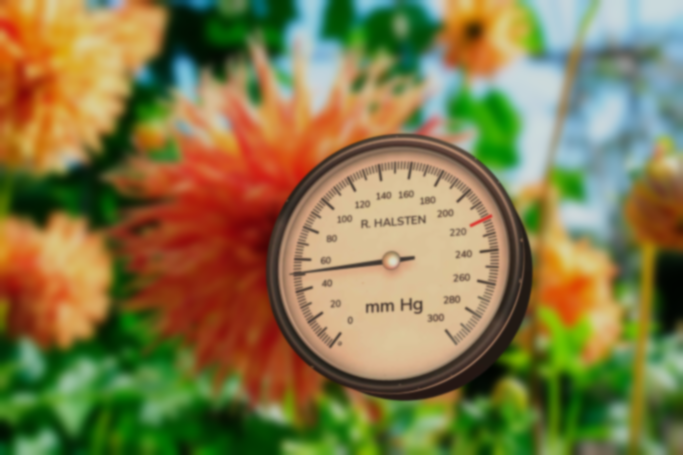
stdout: 50 mmHg
